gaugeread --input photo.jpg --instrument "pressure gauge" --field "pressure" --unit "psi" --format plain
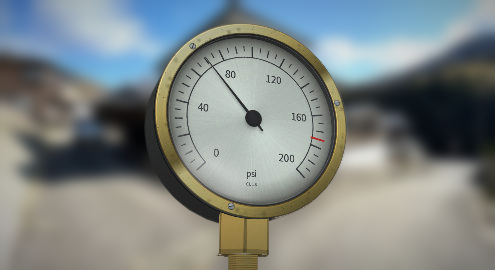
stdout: 70 psi
